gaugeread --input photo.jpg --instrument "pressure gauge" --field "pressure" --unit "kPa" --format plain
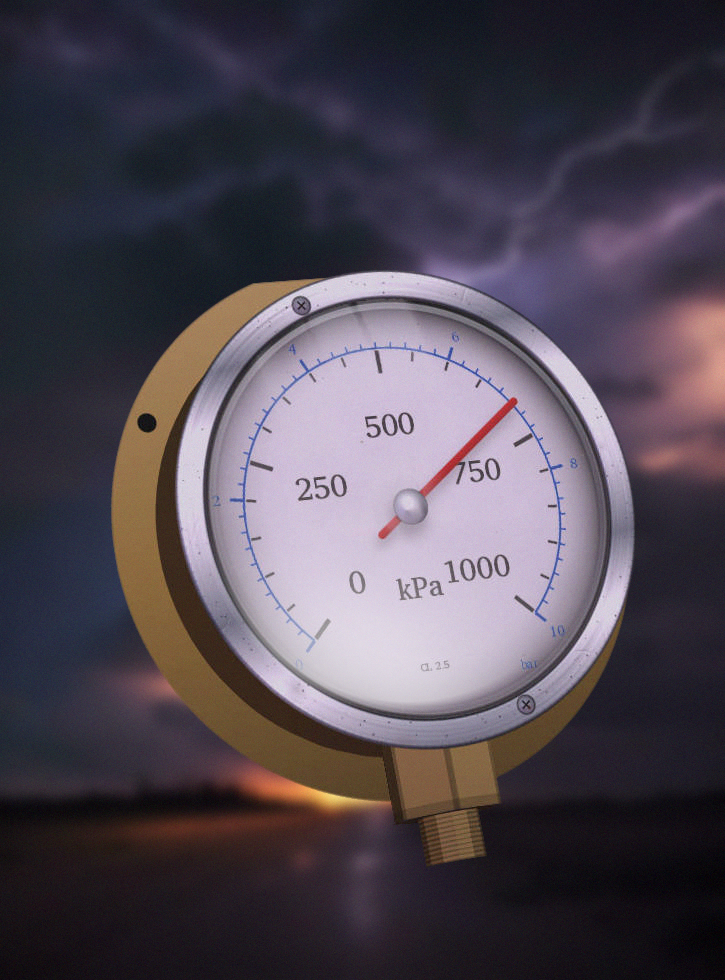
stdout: 700 kPa
